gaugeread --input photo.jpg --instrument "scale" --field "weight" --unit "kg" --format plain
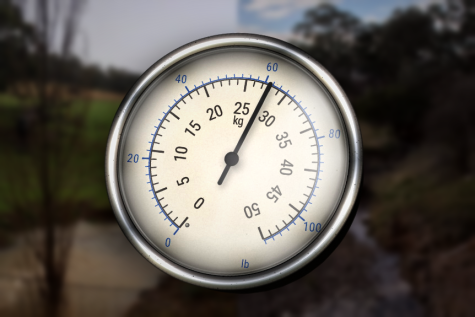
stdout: 28 kg
